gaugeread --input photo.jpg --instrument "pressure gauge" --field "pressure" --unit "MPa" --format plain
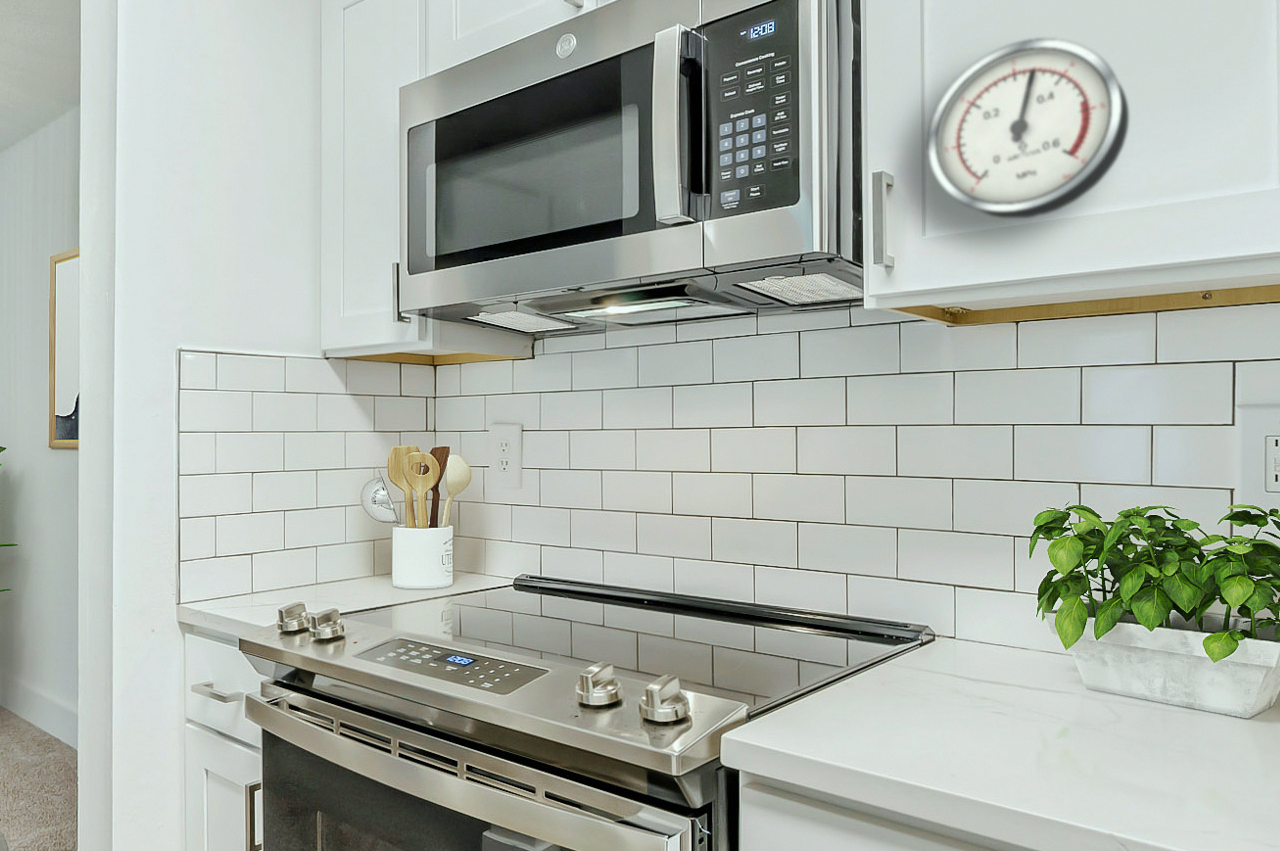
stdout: 0.34 MPa
